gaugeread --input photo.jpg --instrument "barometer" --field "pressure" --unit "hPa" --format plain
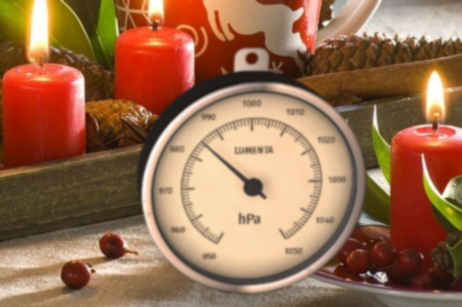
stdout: 985 hPa
